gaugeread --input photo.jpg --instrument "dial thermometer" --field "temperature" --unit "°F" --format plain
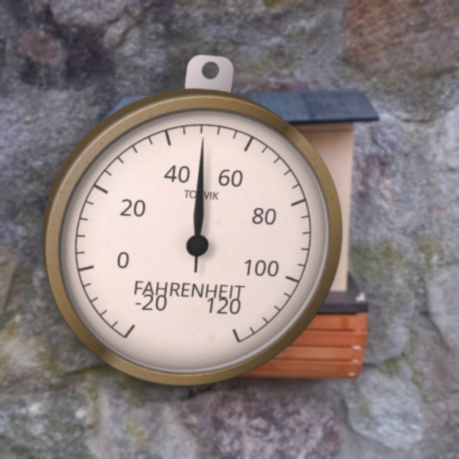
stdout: 48 °F
